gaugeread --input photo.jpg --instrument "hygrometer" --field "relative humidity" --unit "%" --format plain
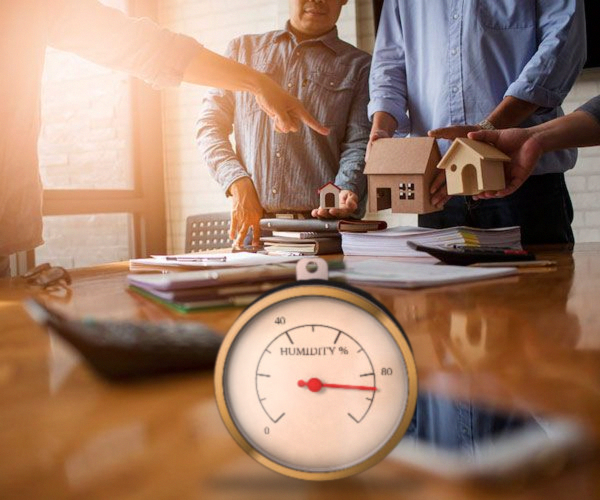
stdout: 85 %
